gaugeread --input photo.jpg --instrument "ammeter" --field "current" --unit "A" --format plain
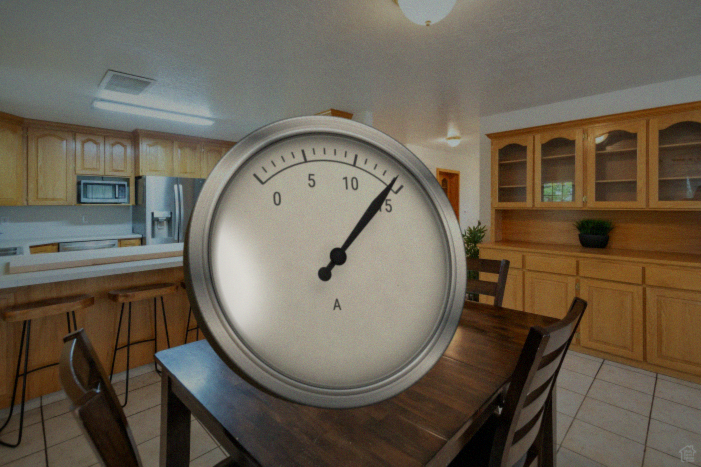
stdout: 14 A
